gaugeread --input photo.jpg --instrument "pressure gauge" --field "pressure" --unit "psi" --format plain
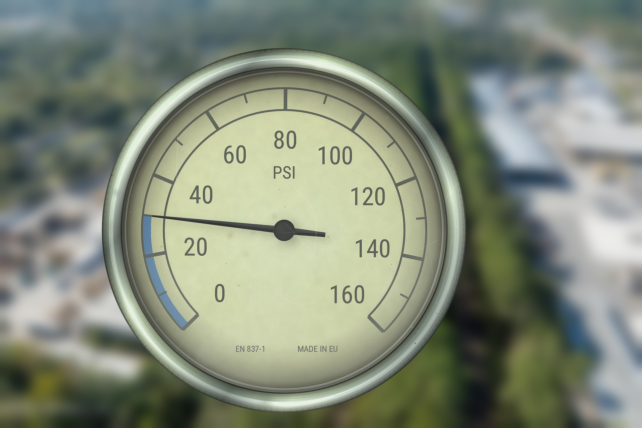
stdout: 30 psi
